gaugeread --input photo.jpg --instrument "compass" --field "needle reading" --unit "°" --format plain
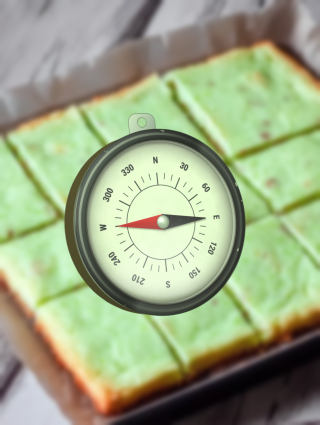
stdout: 270 °
